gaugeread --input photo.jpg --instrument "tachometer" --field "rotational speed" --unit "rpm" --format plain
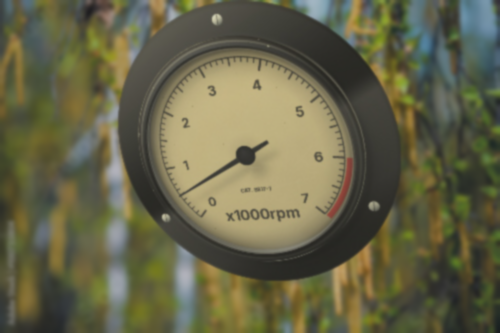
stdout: 500 rpm
